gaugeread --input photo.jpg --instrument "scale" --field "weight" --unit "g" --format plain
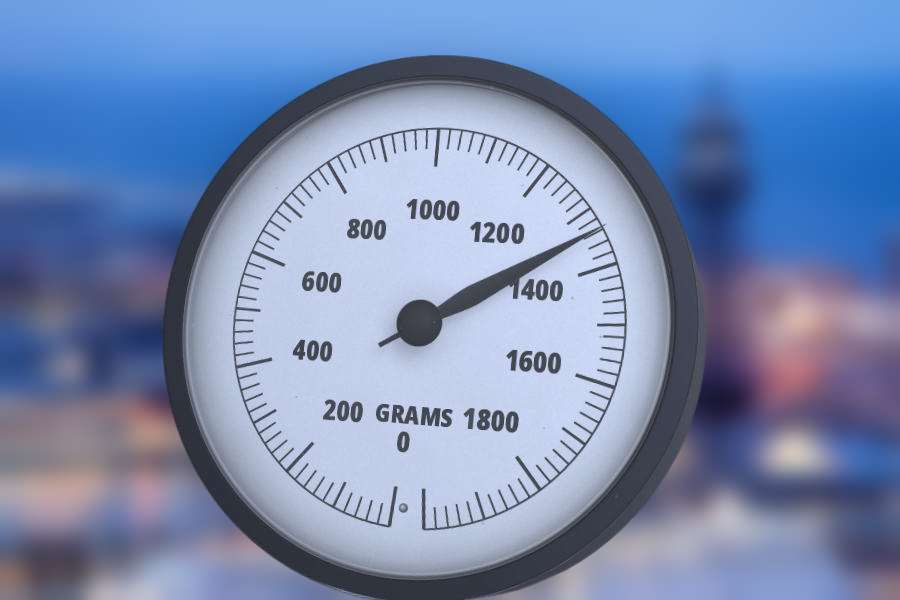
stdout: 1340 g
